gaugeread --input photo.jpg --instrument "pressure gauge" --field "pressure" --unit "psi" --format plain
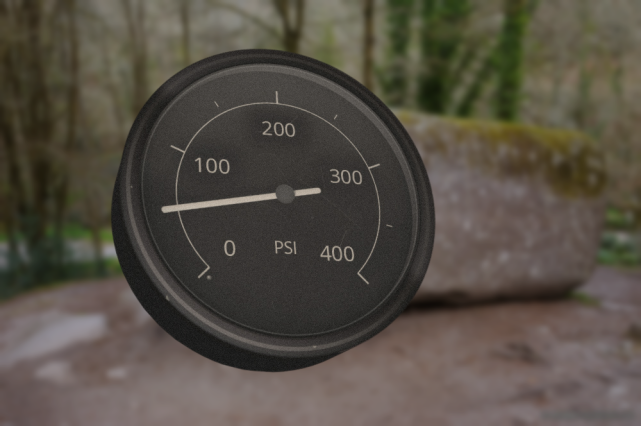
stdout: 50 psi
